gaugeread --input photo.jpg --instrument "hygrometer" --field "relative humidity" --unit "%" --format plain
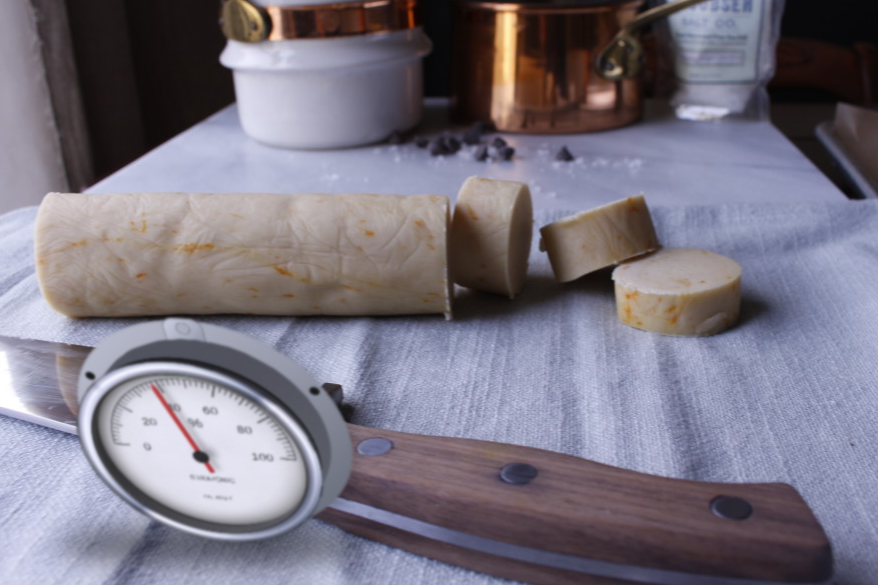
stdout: 40 %
